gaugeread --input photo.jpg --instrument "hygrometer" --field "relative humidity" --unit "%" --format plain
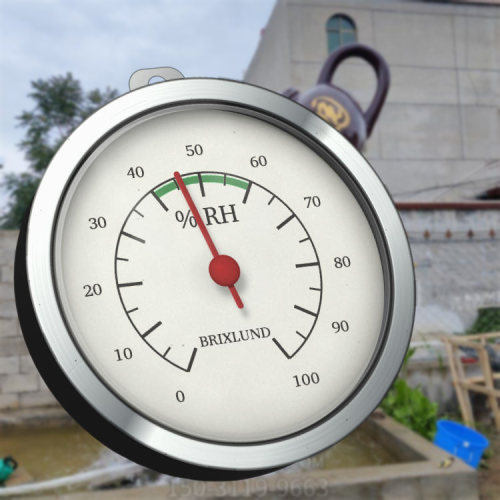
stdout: 45 %
